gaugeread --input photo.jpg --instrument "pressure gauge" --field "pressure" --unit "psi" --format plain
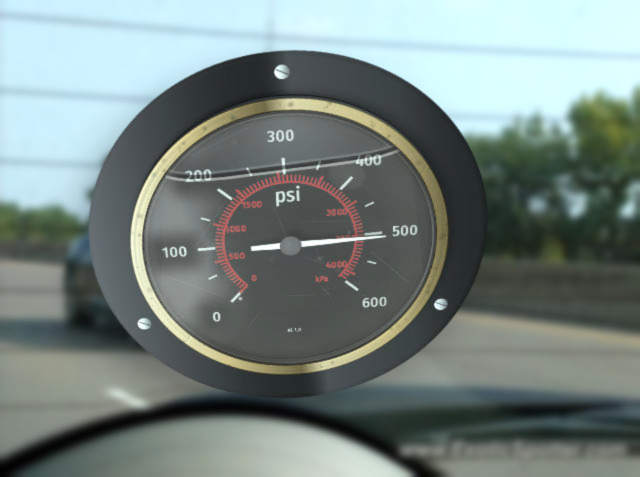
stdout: 500 psi
